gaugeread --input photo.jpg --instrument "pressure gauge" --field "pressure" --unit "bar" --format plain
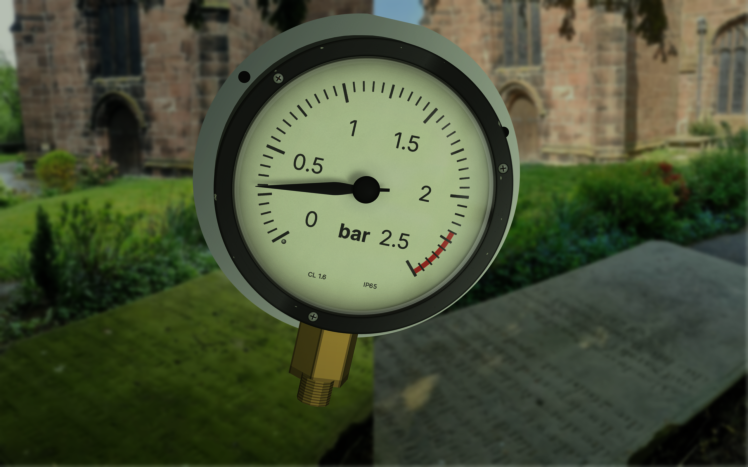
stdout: 0.3 bar
